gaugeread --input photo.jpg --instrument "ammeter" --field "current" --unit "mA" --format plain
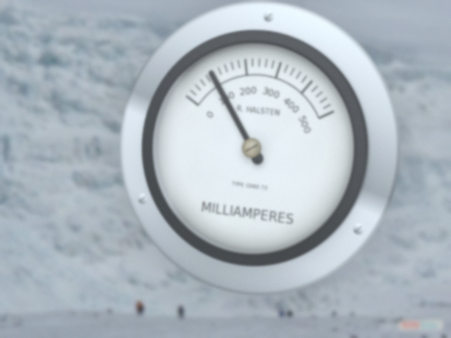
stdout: 100 mA
